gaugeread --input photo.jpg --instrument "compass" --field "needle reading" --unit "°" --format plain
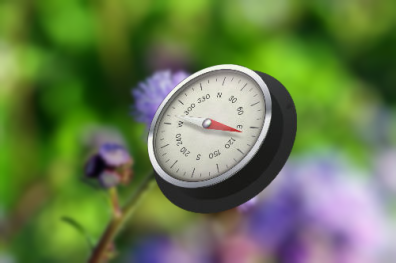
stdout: 100 °
